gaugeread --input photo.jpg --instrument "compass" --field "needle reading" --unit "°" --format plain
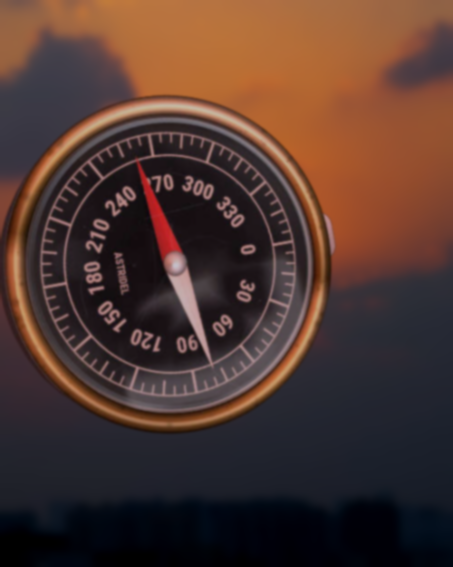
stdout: 260 °
